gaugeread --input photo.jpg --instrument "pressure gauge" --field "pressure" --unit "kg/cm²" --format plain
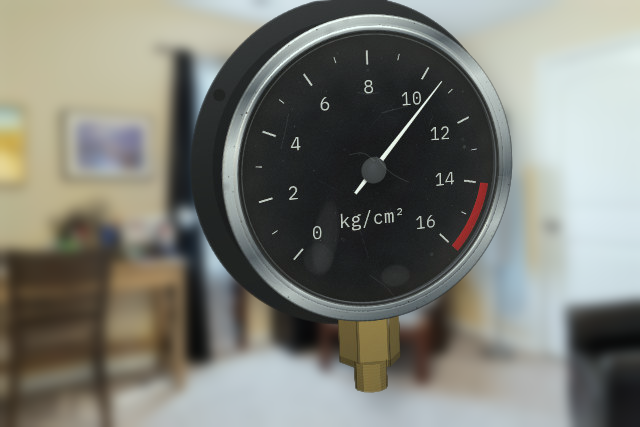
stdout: 10.5 kg/cm²
